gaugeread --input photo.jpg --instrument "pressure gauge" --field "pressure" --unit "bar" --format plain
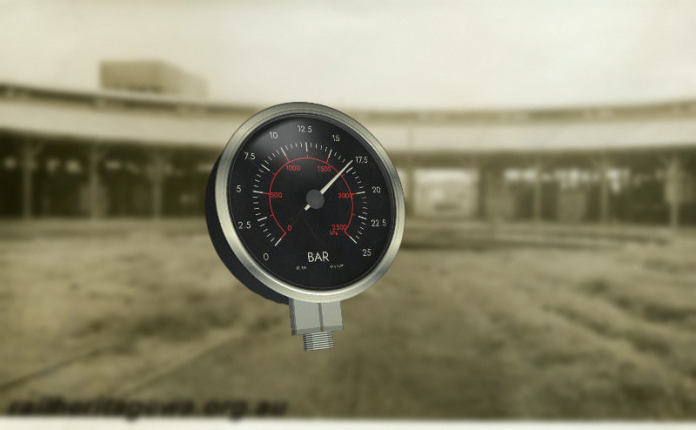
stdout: 17 bar
